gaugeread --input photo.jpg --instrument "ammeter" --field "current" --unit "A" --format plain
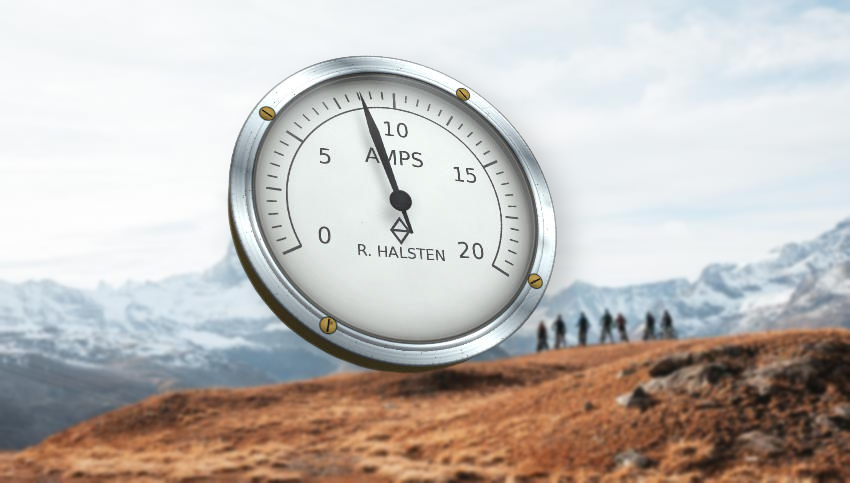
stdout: 8.5 A
